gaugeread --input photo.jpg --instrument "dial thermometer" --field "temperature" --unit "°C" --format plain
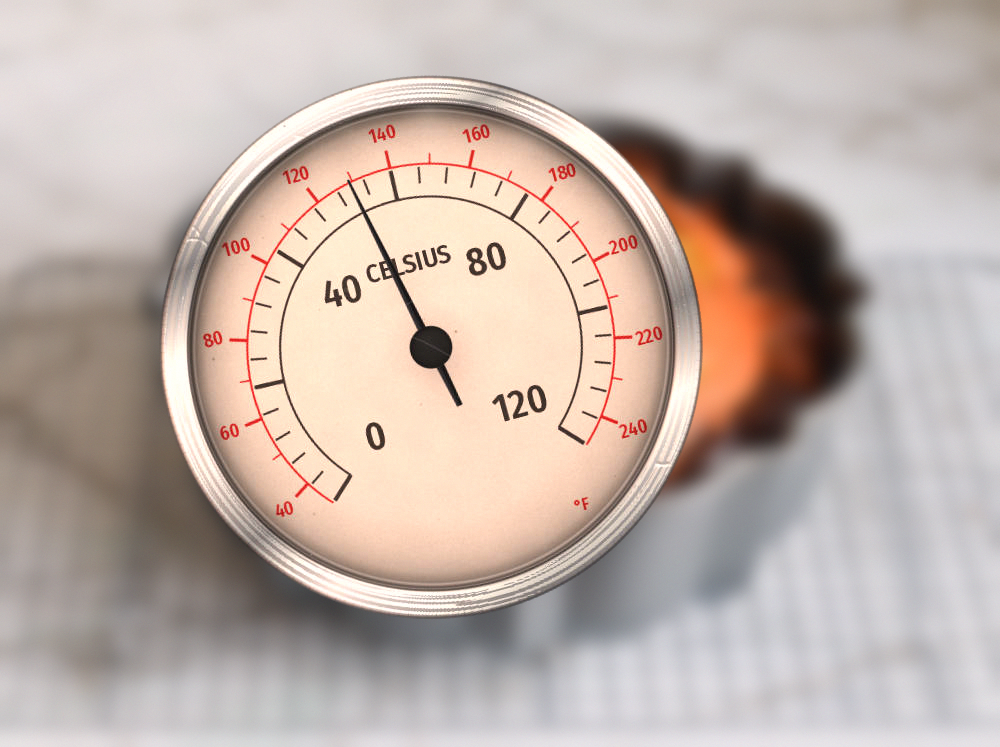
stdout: 54 °C
